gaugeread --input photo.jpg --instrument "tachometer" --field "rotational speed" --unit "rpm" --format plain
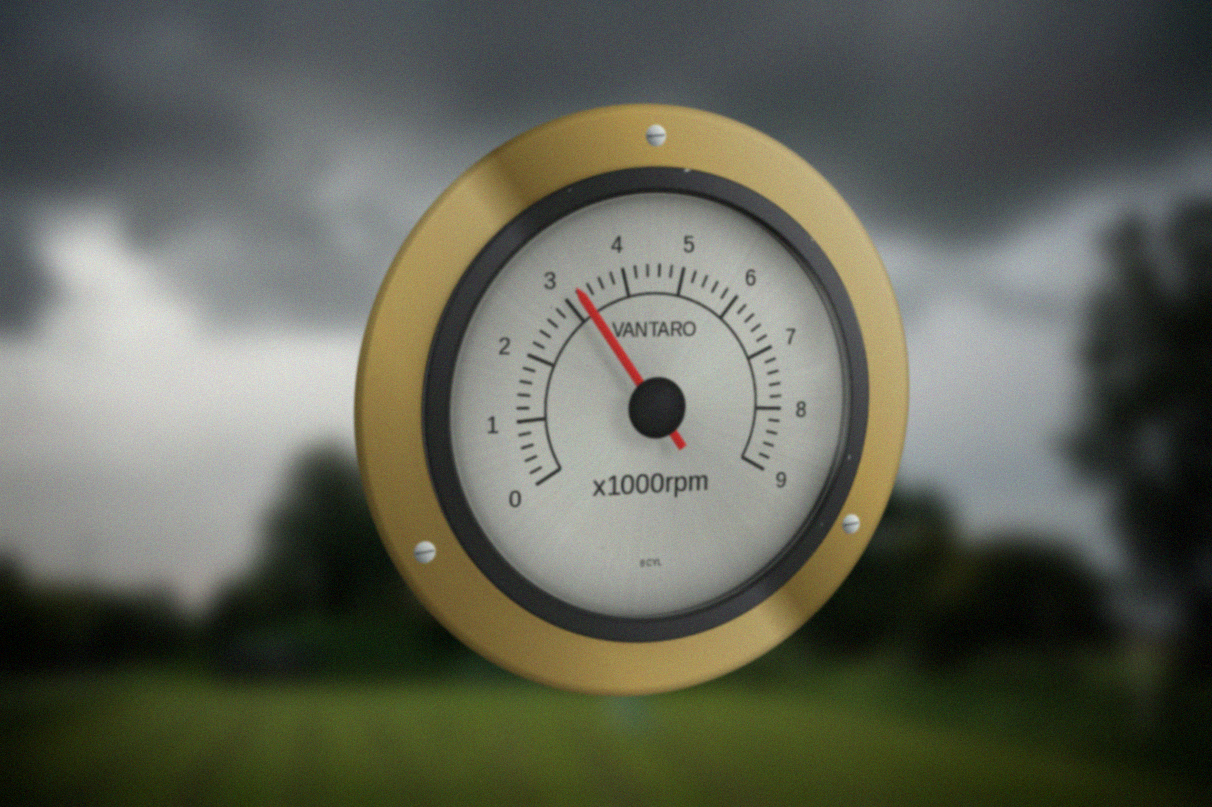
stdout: 3200 rpm
